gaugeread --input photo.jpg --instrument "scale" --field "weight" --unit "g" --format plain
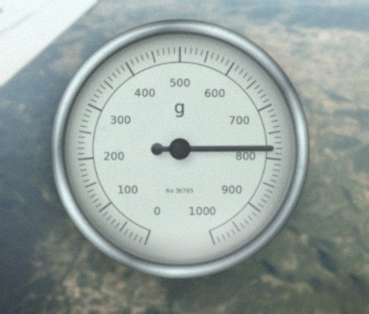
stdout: 780 g
